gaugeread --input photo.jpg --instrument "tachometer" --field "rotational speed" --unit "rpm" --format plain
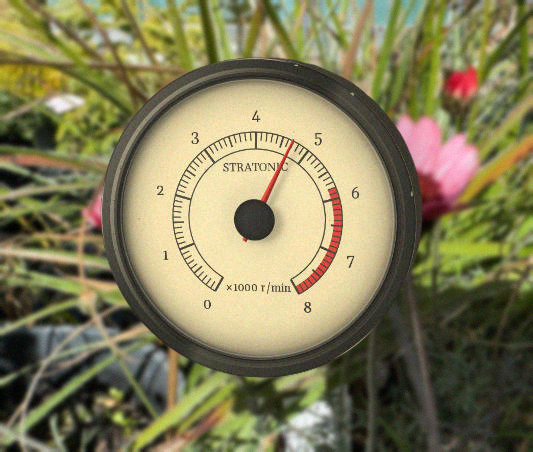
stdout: 4700 rpm
